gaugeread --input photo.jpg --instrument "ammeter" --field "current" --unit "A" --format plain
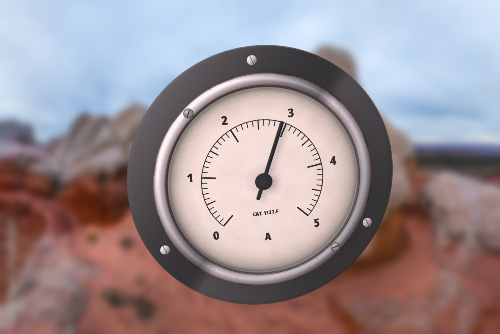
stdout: 2.9 A
